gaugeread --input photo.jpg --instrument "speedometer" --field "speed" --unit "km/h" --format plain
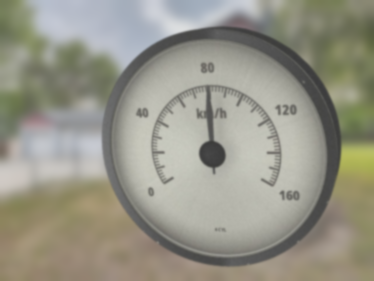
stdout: 80 km/h
